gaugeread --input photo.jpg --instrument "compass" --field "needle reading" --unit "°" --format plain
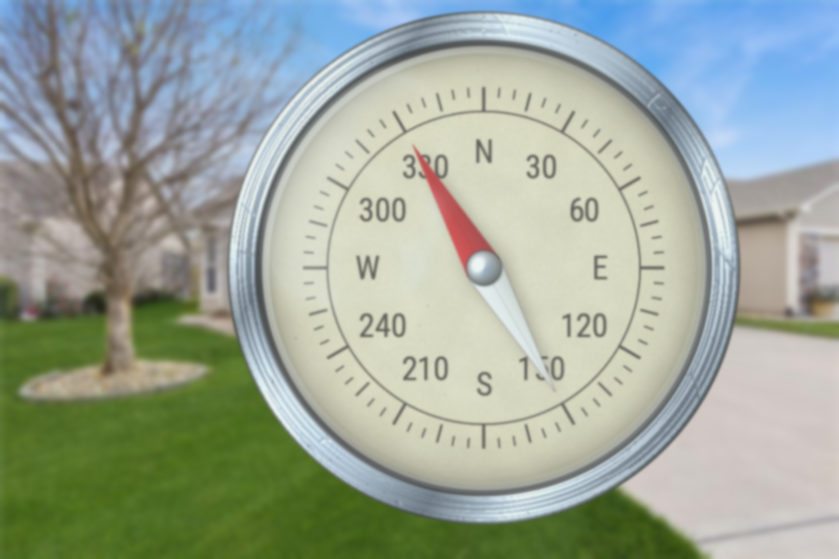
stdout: 330 °
